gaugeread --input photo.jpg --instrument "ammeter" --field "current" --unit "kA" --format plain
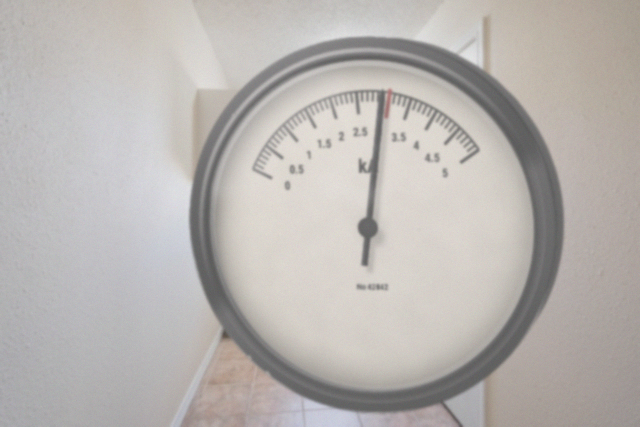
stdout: 3 kA
